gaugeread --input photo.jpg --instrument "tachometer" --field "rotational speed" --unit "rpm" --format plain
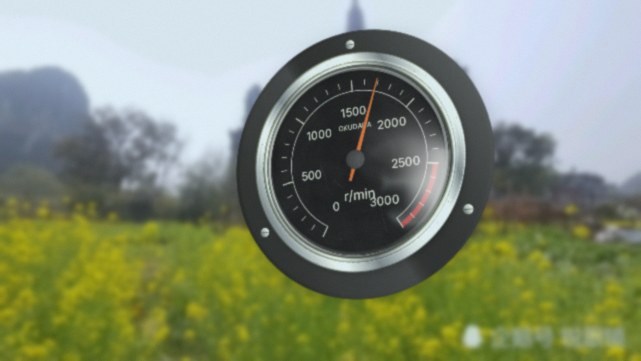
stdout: 1700 rpm
